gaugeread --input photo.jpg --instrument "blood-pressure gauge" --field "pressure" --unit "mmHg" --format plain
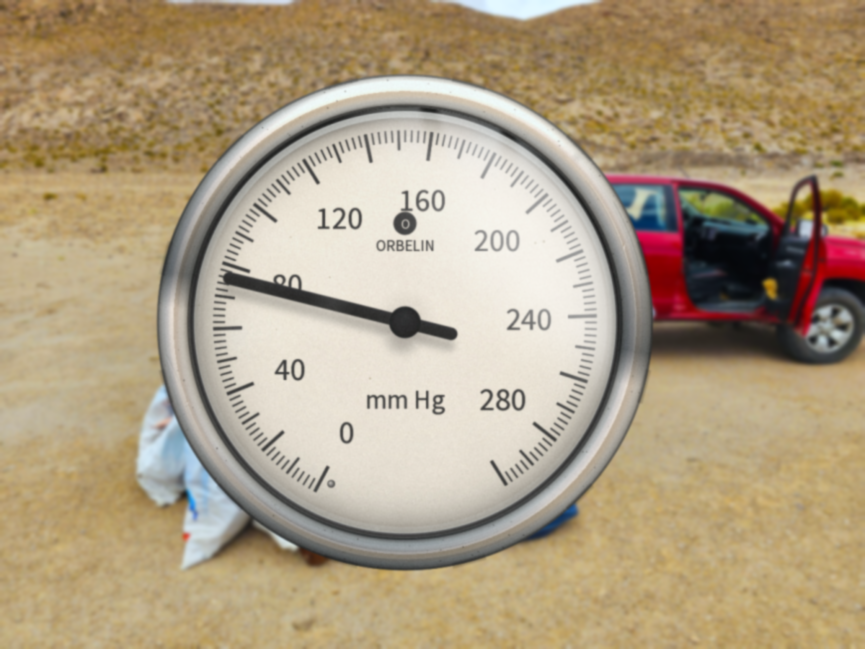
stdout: 76 mmHg
